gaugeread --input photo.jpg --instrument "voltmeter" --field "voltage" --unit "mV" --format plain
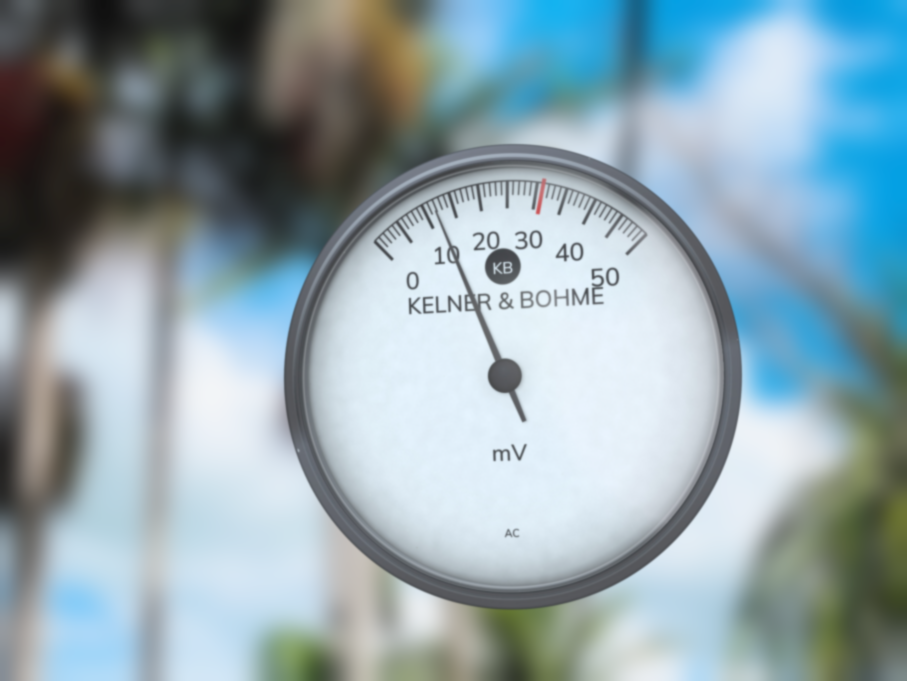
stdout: 12 mV
